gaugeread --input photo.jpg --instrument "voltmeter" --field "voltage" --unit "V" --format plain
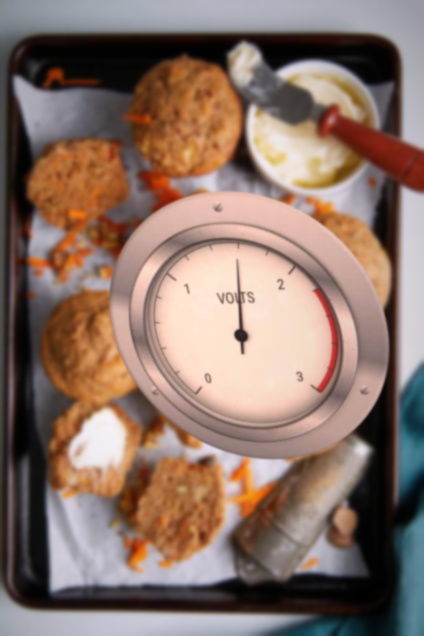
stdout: 1.6 V
